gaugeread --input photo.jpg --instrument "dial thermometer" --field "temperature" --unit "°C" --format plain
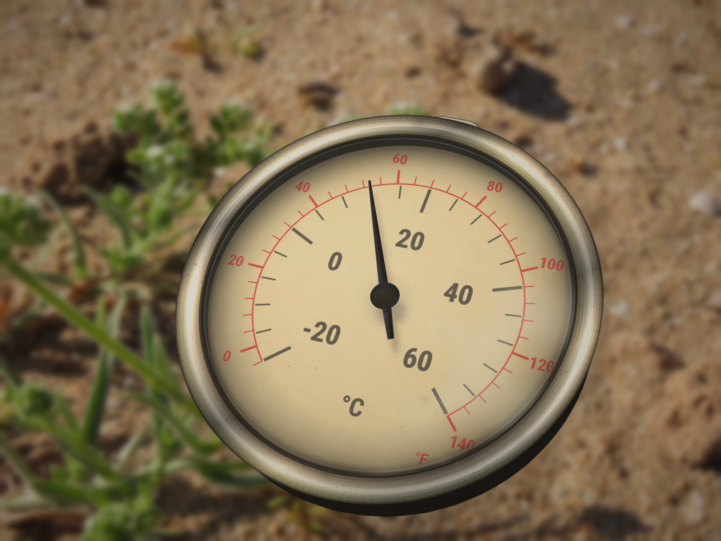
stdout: 12 °C
